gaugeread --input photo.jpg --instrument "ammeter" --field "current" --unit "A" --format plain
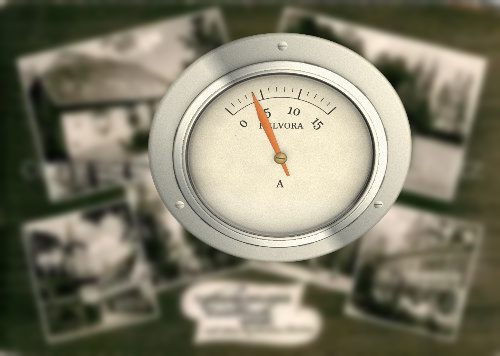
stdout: 4 A
